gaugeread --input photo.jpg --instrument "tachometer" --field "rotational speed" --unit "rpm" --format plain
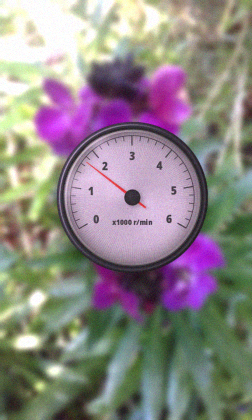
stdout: 1700 rpm
